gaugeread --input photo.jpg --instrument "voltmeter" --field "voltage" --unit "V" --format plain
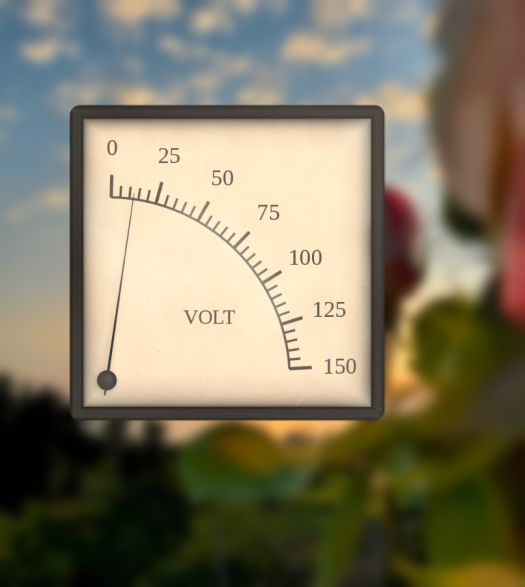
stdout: 12.5 V
